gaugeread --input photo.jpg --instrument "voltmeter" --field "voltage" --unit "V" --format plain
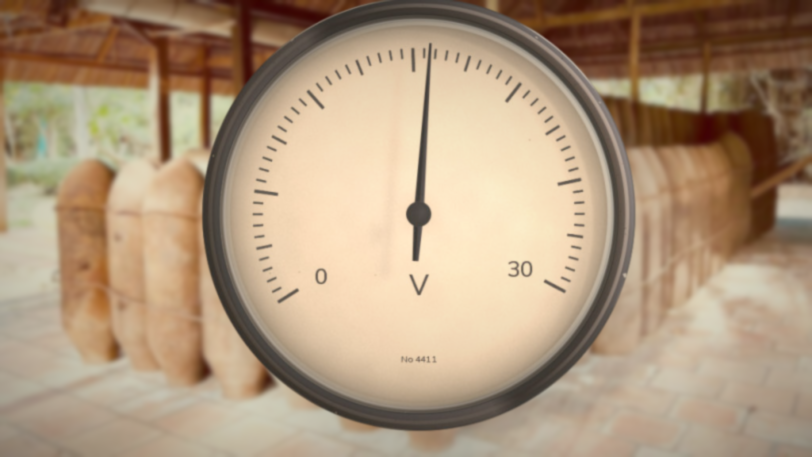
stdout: 15.75 V
